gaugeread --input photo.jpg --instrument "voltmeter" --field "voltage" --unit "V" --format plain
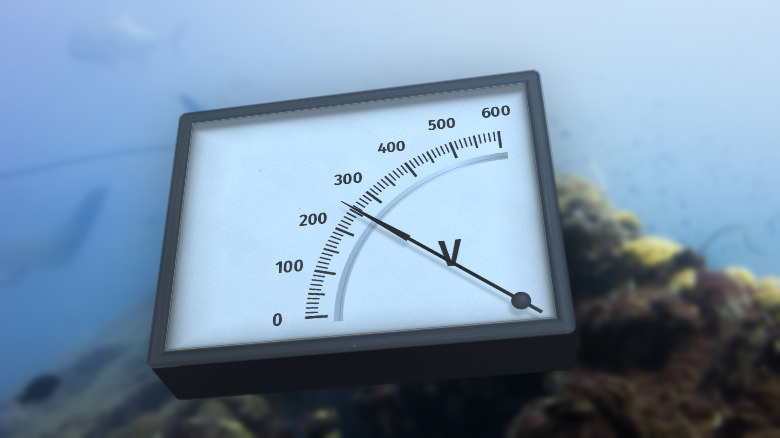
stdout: 250 V
